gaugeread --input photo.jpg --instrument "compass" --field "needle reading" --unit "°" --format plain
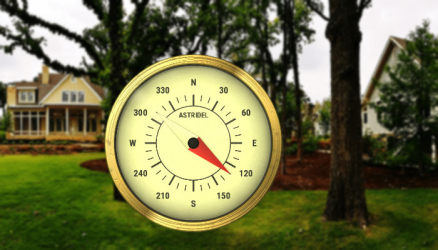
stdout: 130 °
